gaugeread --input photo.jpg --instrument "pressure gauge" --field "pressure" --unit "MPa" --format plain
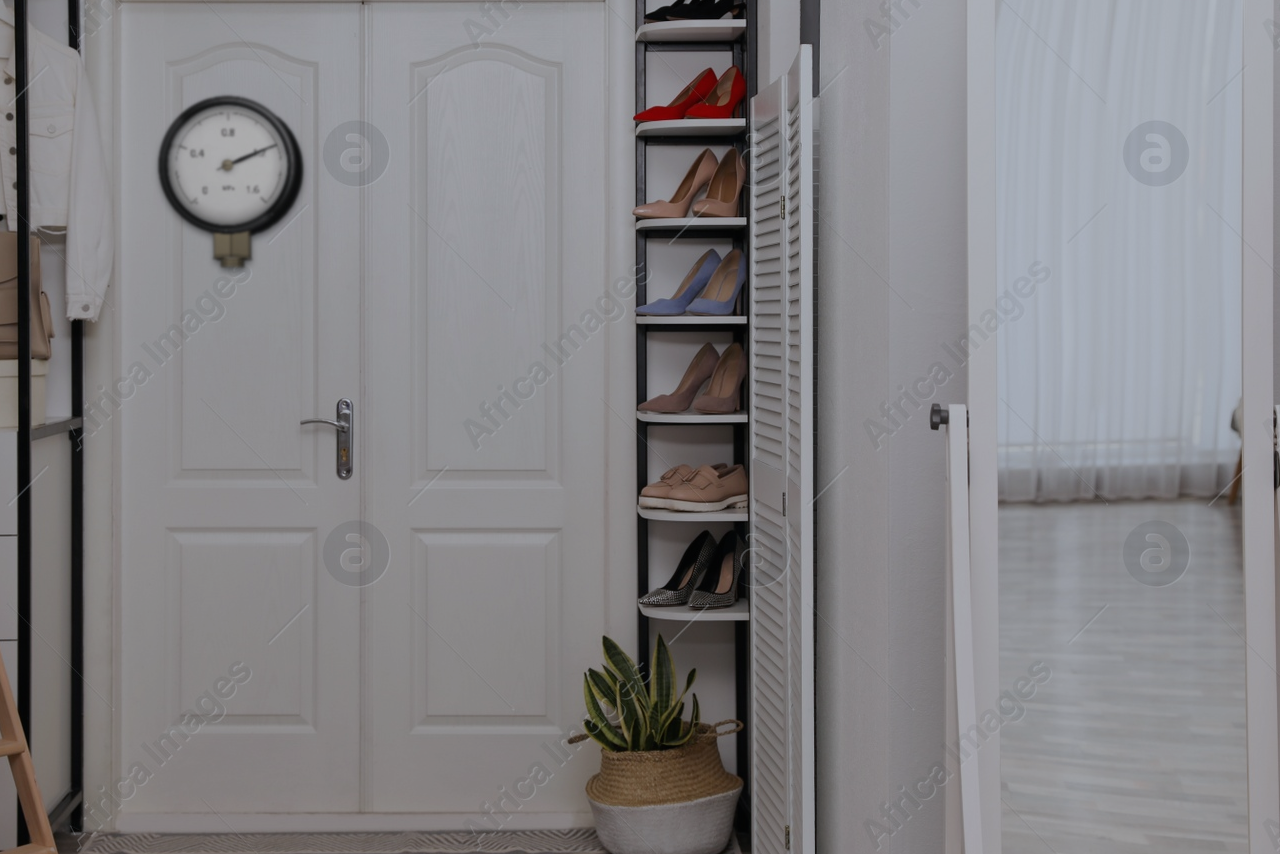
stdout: 1.2 MPa
